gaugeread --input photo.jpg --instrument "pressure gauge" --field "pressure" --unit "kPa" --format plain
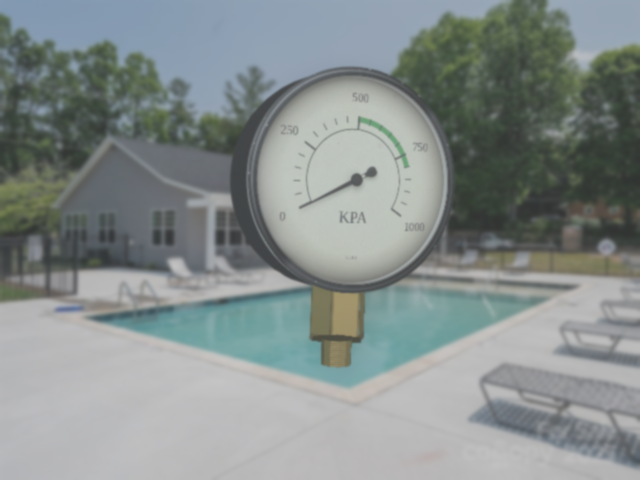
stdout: 0 kPa
